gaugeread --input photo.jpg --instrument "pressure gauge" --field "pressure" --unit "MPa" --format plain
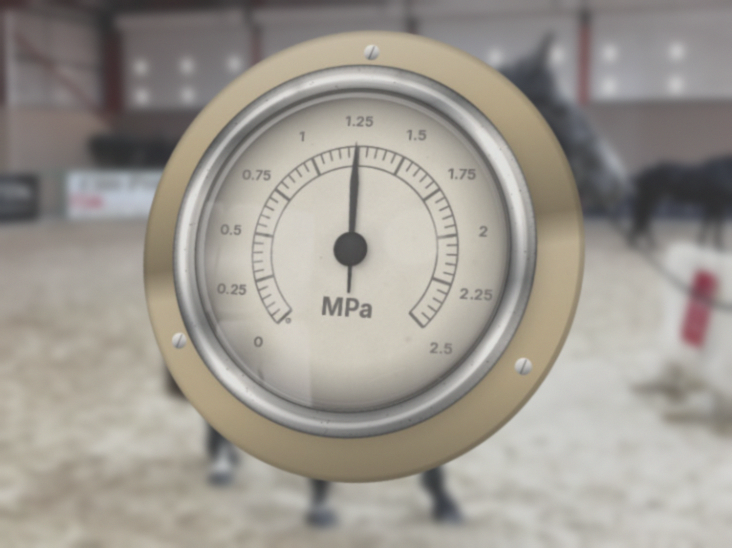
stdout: 1.25 MPa
